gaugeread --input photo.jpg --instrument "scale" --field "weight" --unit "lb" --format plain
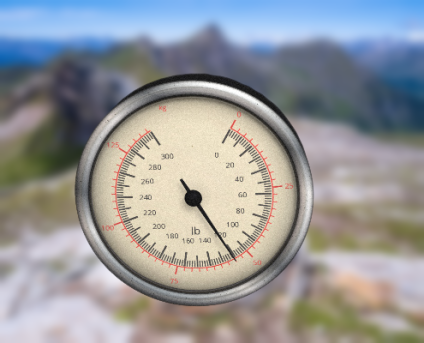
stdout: 120 lb
